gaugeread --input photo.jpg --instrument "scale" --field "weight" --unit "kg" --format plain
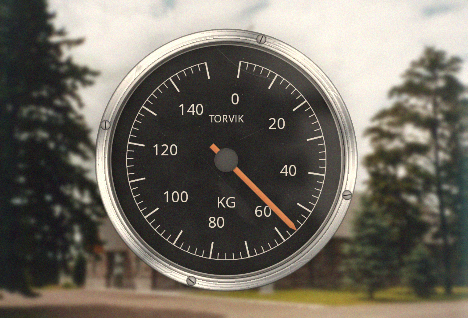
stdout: 56 kg
